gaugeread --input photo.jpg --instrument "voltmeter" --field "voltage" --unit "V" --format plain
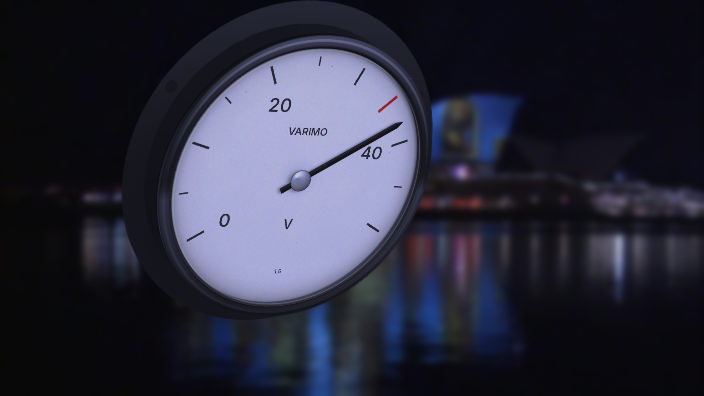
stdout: 37.5 V
